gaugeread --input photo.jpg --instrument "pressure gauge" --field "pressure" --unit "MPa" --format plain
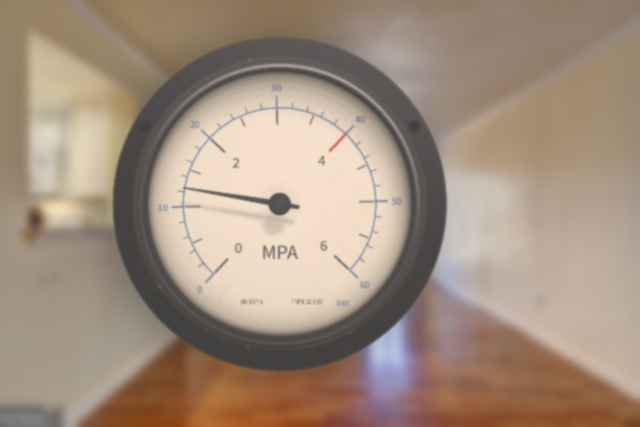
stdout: 1.25 MPa
